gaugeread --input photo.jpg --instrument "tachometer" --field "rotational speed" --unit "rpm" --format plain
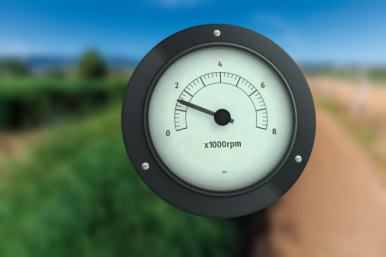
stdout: 1400 rpm
